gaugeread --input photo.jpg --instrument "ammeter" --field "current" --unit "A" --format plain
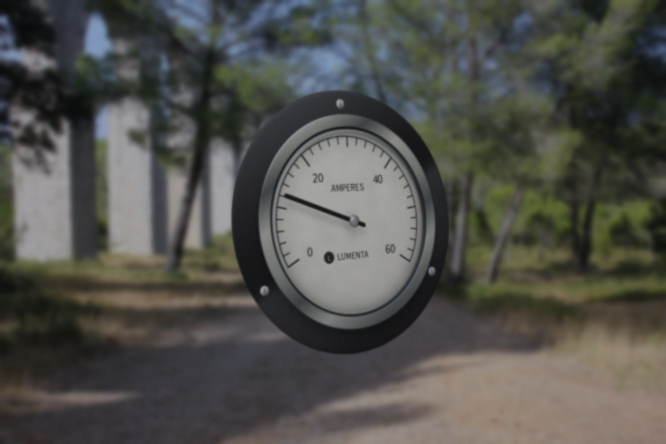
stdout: 12 A
